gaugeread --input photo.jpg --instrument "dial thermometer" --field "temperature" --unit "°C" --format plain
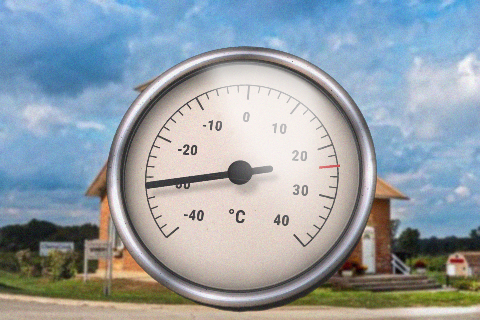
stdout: -30 °C
